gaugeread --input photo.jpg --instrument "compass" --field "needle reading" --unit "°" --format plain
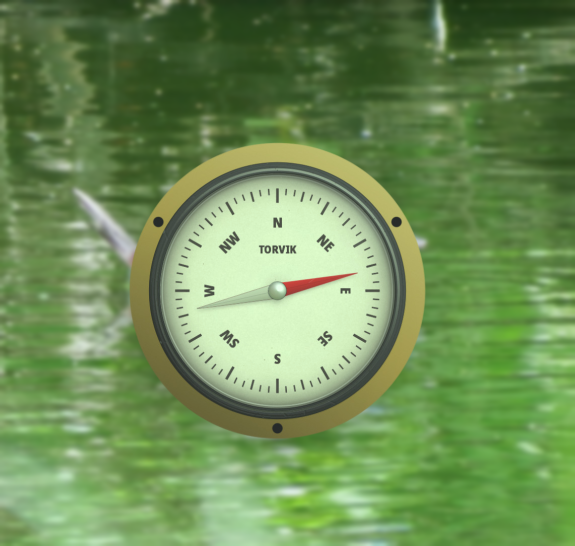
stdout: 77.5 °
